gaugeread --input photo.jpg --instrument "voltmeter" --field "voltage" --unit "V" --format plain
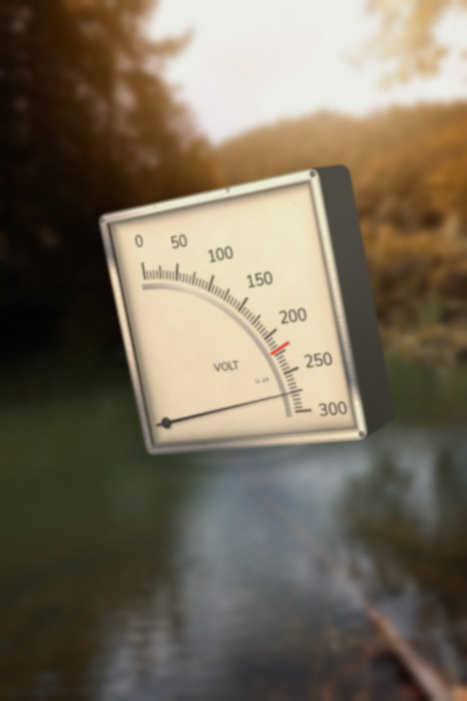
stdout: 275 V
